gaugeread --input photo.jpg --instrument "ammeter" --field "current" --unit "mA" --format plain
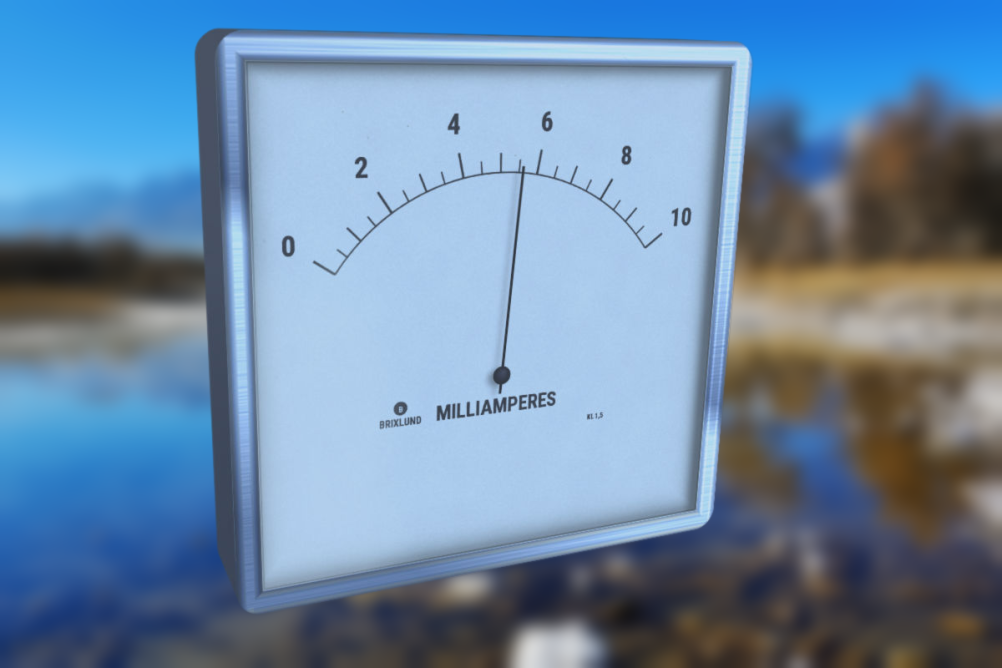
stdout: 5.5 mA
